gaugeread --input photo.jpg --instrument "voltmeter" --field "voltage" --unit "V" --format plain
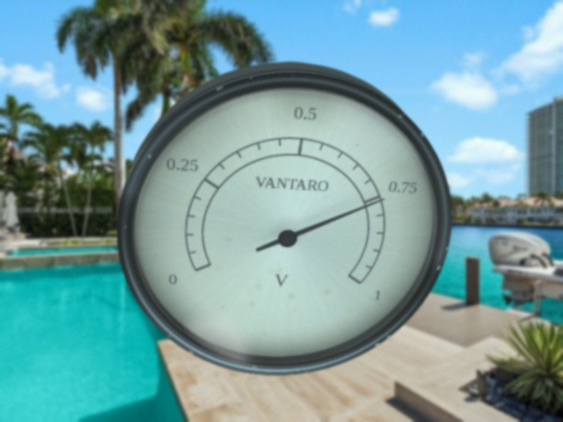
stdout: 0.75 V
